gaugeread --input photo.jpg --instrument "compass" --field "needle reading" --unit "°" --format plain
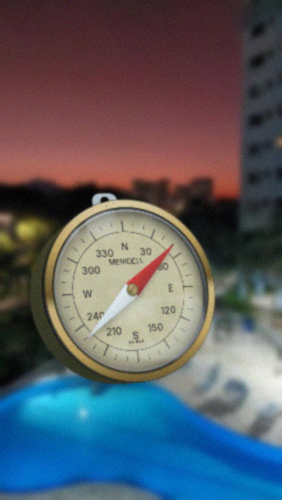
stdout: 50 °
